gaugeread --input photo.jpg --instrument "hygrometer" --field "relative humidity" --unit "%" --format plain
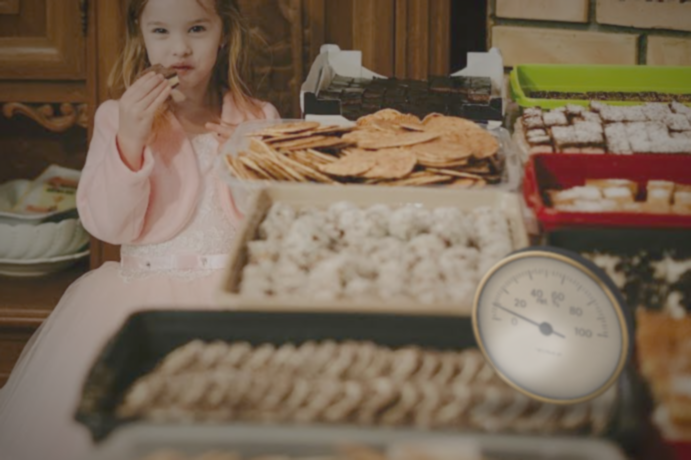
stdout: 10 %
